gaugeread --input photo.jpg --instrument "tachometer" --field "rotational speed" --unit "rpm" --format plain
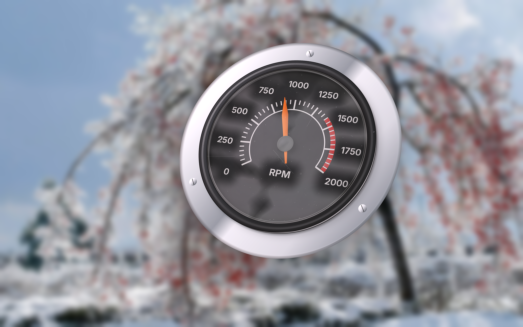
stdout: 900 rpm
